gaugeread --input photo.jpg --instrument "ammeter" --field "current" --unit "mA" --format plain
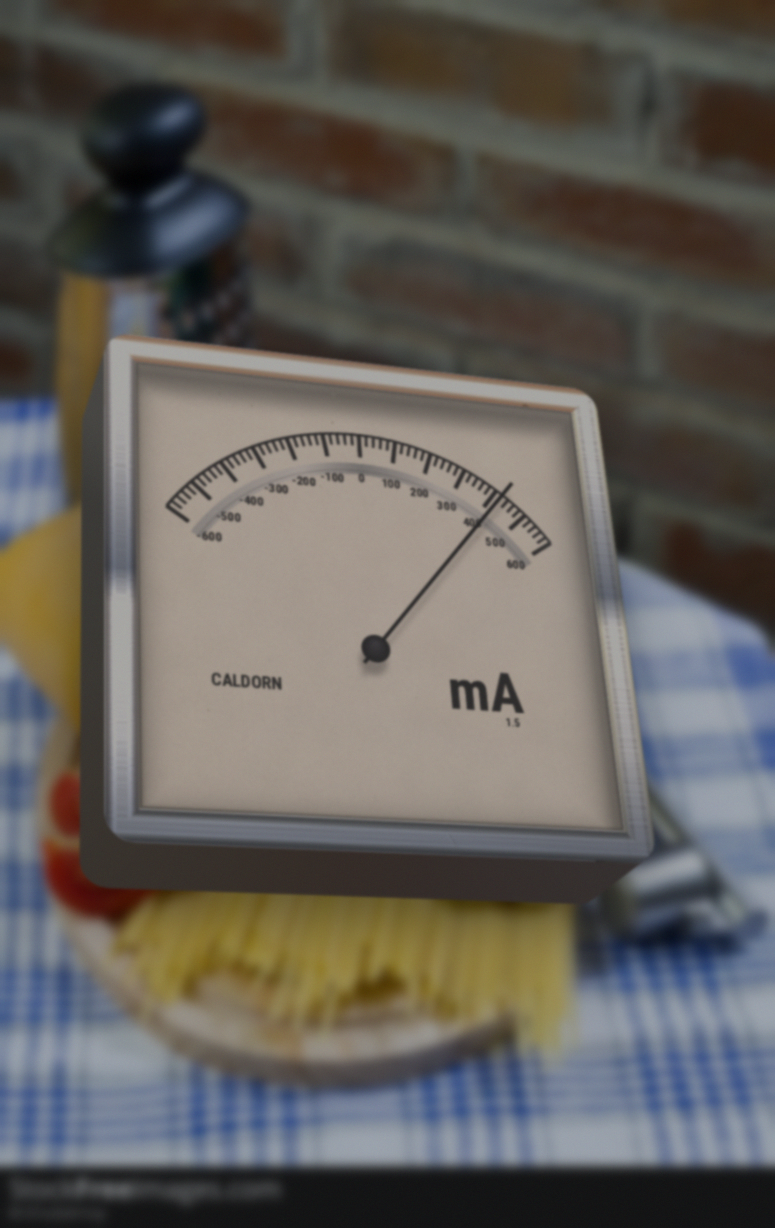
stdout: 420 mA
